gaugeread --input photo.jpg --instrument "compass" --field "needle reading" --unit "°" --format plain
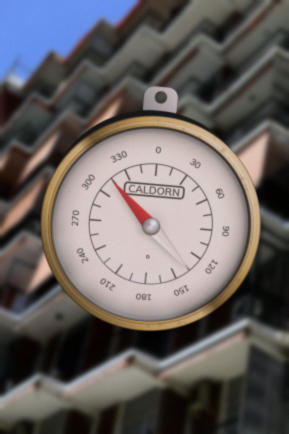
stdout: 315 °
